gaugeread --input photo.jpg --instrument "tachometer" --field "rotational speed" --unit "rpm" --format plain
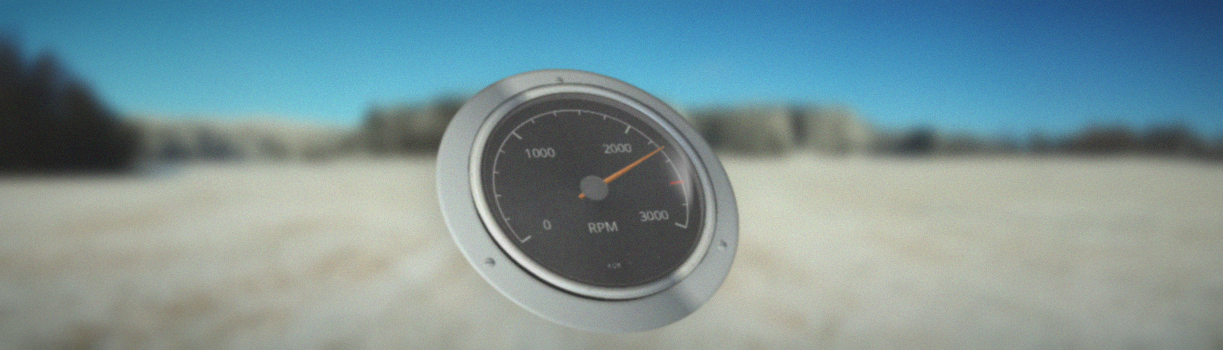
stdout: 2300 rpm
